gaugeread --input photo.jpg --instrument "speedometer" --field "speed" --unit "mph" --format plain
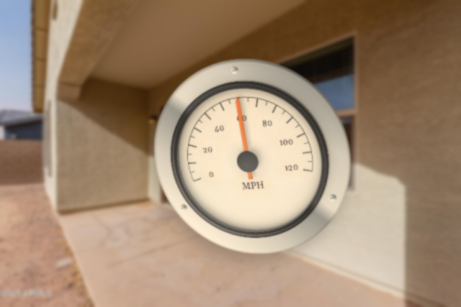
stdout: 60 mph
